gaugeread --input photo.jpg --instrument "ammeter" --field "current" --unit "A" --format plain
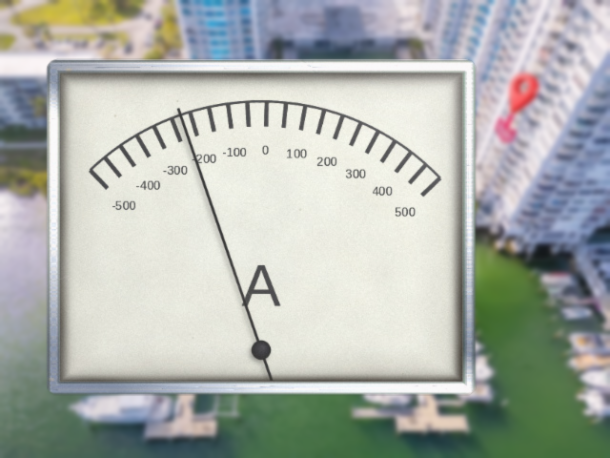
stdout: -225 A
